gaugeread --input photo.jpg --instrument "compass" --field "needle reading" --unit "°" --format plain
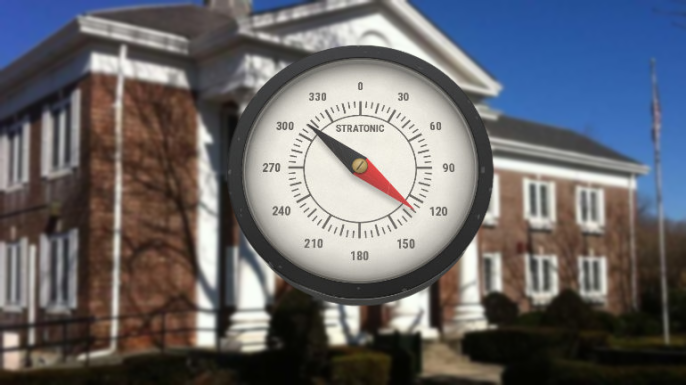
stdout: 130 °
